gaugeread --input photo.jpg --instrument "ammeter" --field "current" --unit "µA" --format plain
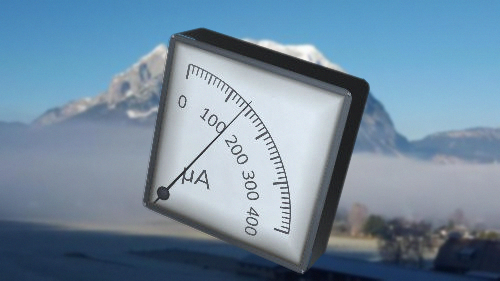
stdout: 140 µA
